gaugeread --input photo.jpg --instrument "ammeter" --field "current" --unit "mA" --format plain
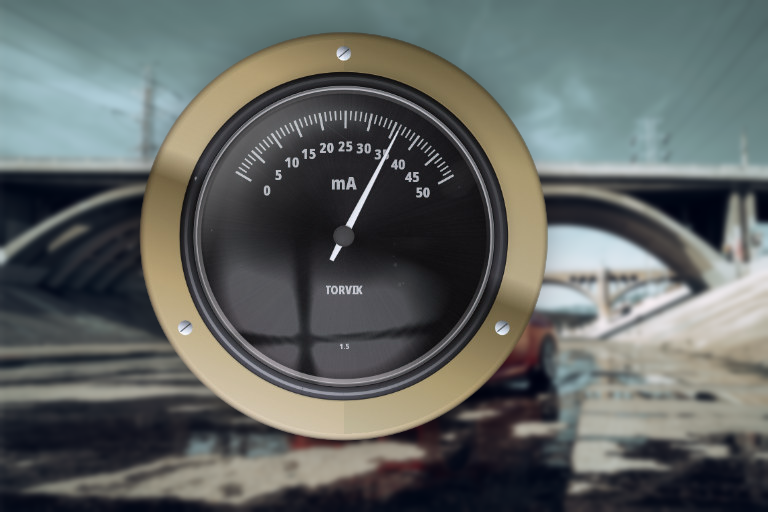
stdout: 36 mA
